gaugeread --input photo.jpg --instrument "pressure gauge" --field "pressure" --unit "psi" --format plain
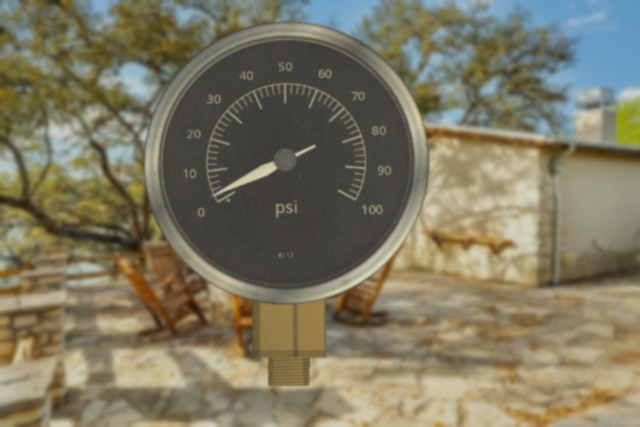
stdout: 2 psi
